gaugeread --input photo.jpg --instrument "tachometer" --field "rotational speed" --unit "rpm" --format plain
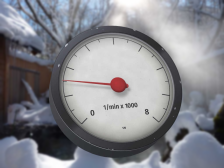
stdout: 1500 rpm
